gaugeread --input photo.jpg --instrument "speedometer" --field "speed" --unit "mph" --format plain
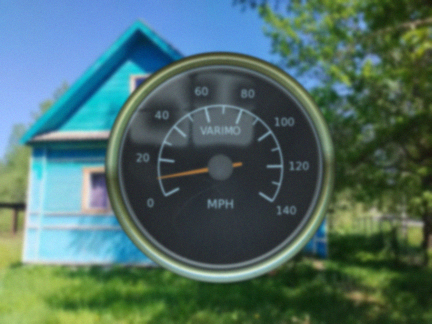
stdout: 10 mph
